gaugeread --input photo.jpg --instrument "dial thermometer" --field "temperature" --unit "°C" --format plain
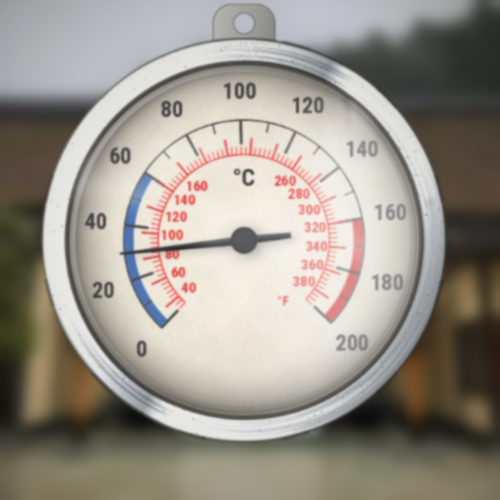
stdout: 30 °C
